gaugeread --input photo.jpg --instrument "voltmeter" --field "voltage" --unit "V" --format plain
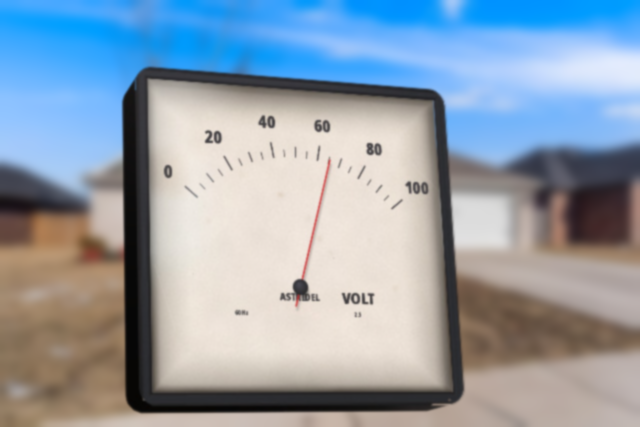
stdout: 65 V
